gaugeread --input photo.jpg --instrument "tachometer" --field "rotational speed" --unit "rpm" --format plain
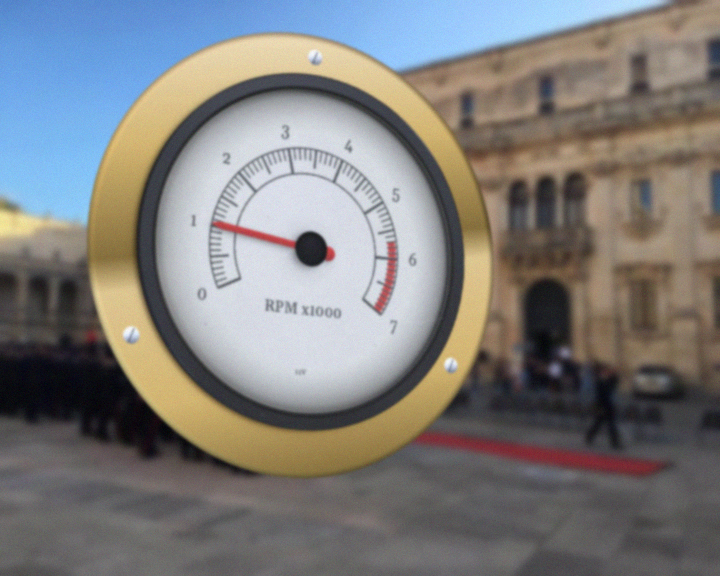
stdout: 1000 rpm
